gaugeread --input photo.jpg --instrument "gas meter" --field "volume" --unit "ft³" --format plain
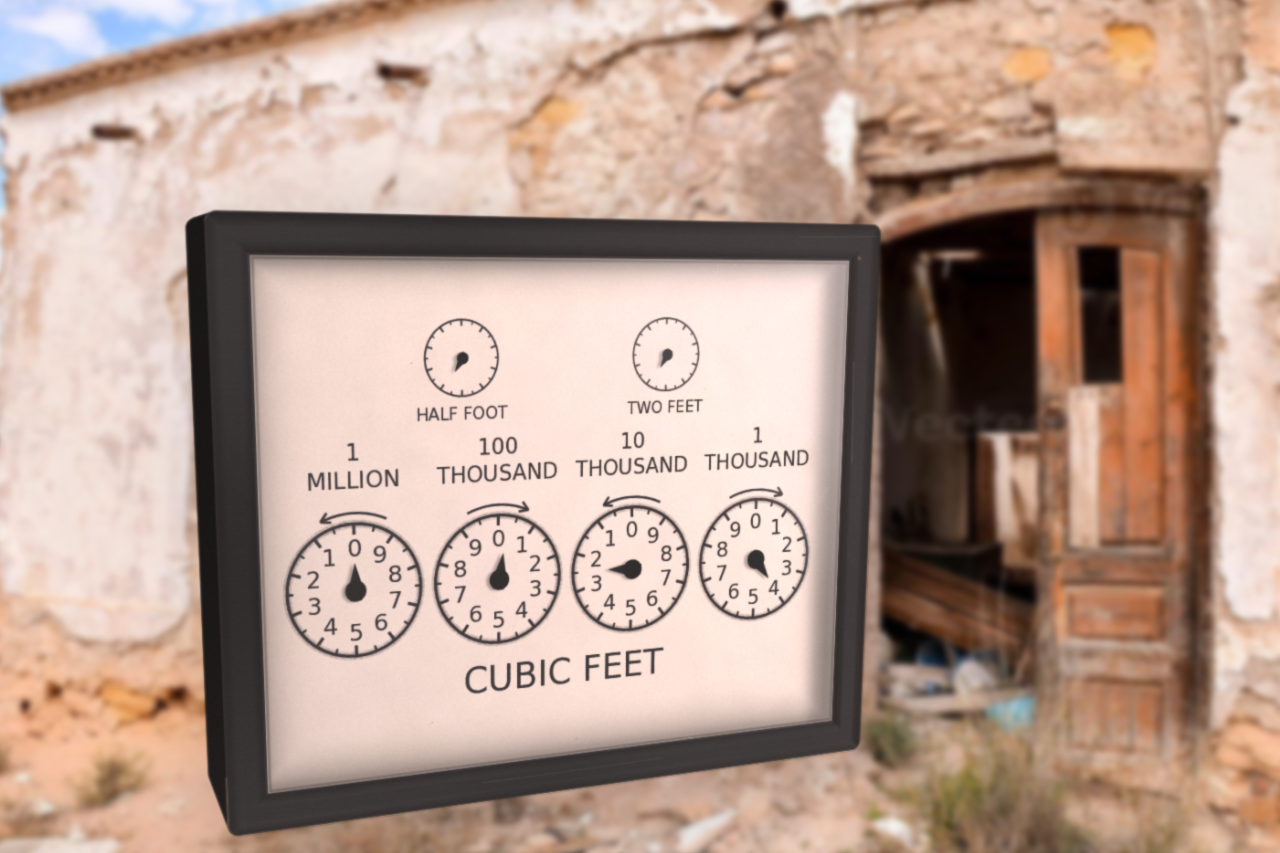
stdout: 2400 ft³
